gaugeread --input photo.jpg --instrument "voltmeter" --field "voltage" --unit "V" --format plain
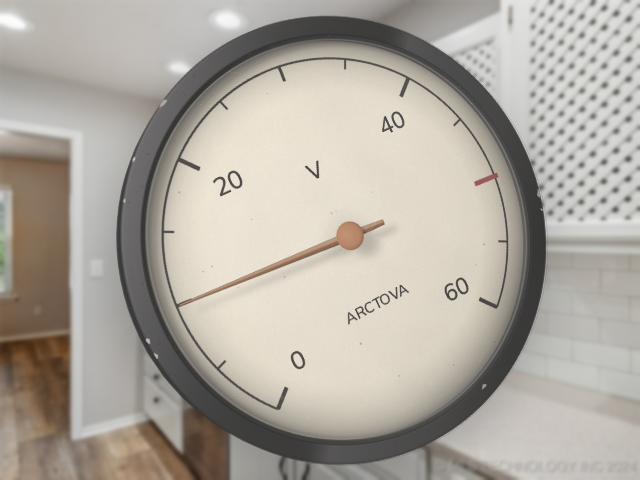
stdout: 10 V
